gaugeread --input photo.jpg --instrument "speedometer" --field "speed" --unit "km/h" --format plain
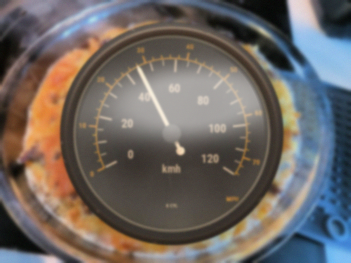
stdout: 45 km/h
